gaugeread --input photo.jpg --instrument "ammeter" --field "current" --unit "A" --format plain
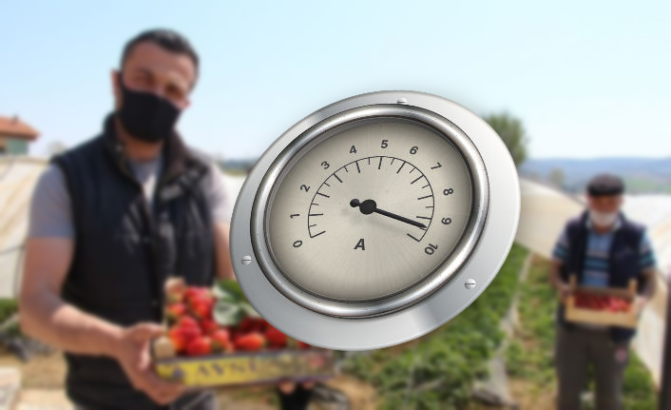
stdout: 9.5 A
